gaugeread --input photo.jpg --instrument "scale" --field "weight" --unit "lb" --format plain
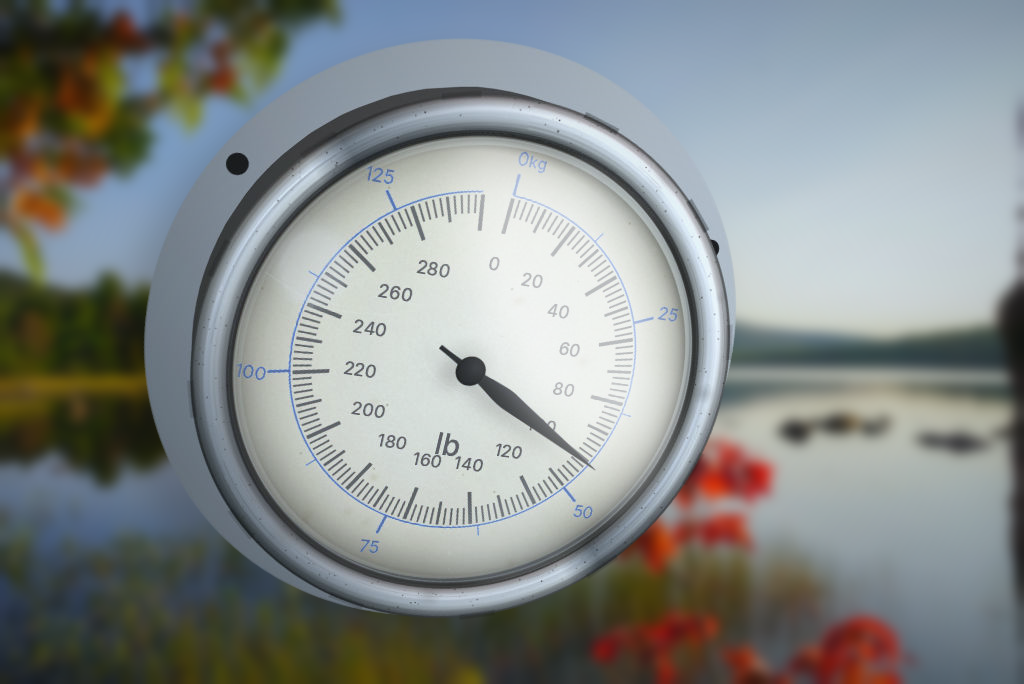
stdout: 100 lb
